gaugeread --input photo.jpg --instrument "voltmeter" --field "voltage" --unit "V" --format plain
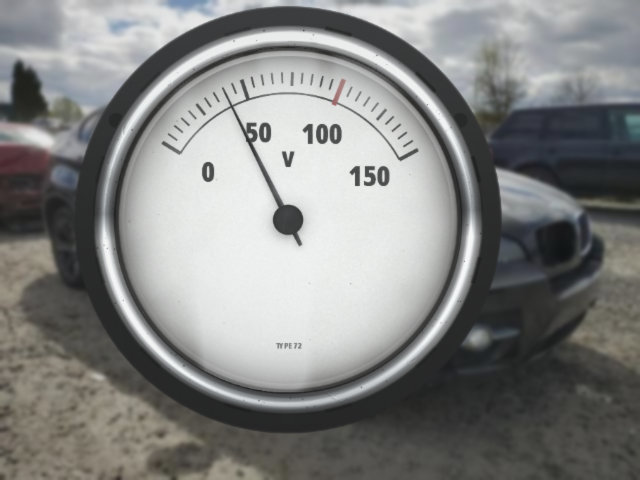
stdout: 40 V
